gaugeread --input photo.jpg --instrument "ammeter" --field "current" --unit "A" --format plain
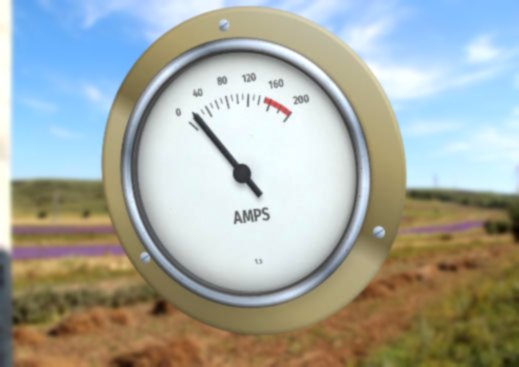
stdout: 20 A
